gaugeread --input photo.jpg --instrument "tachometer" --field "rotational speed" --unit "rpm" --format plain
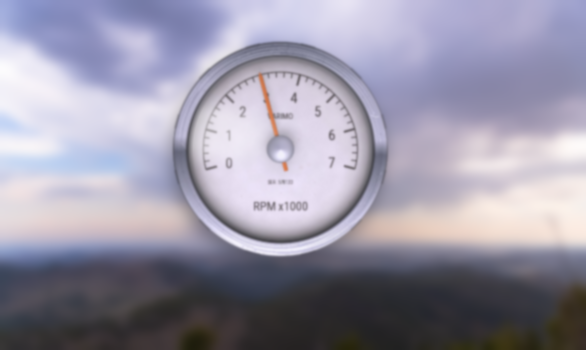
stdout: 3000 rpm
